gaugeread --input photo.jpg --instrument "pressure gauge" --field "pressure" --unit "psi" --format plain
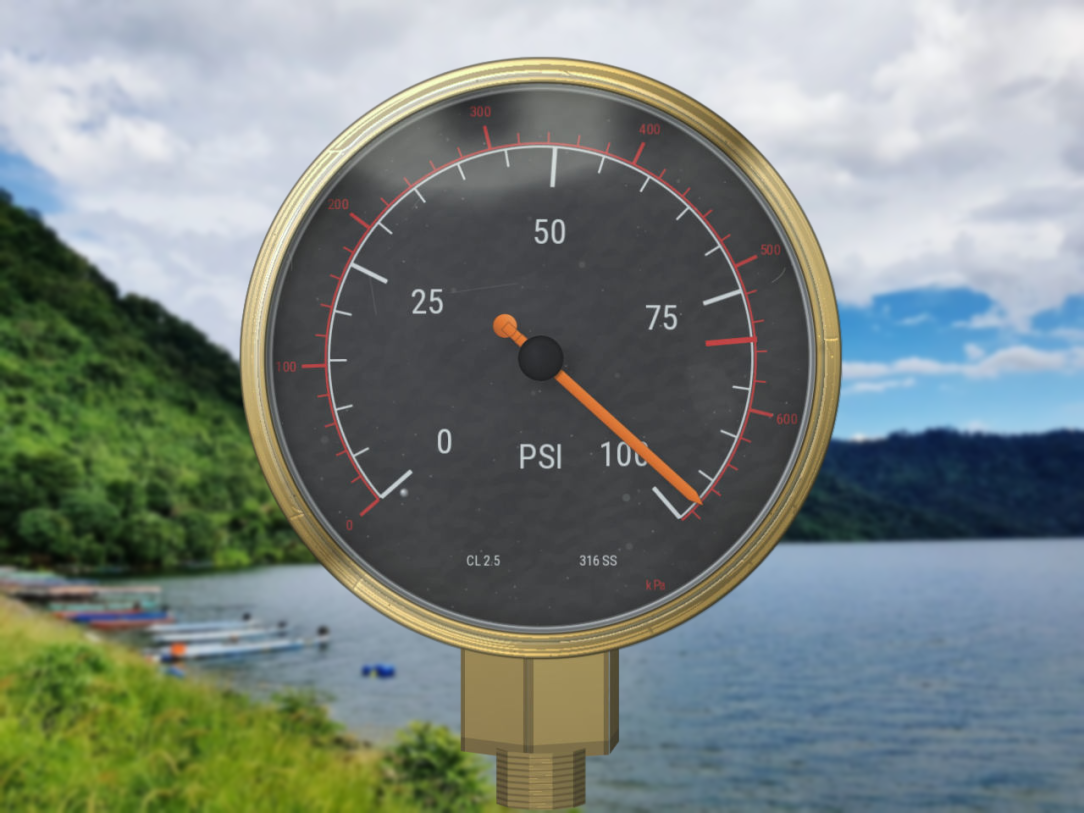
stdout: 97.5 psi
